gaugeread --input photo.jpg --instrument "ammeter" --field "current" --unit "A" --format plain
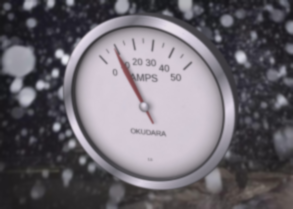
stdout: 10 A
